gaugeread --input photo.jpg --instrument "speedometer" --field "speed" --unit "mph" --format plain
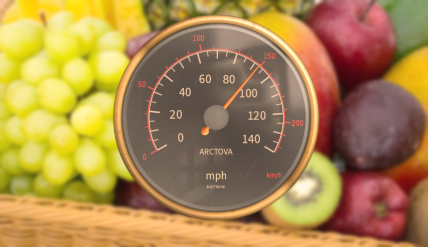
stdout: 92.5 mph
